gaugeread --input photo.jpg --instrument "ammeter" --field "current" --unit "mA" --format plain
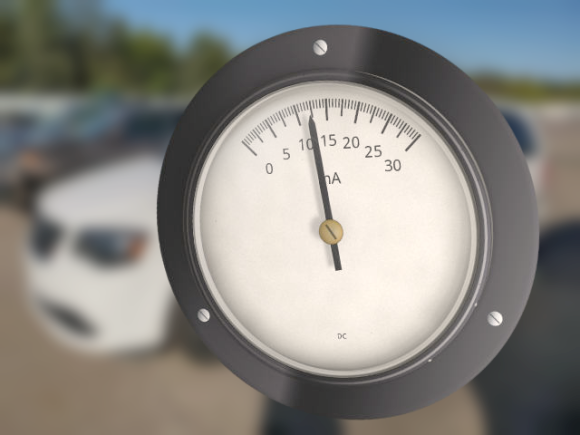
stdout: 12.5 mA
